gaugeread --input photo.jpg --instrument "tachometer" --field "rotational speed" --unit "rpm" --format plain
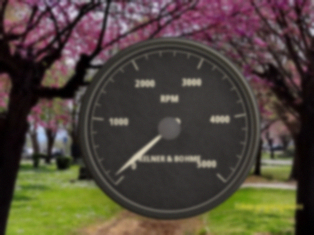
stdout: 100 rpm
